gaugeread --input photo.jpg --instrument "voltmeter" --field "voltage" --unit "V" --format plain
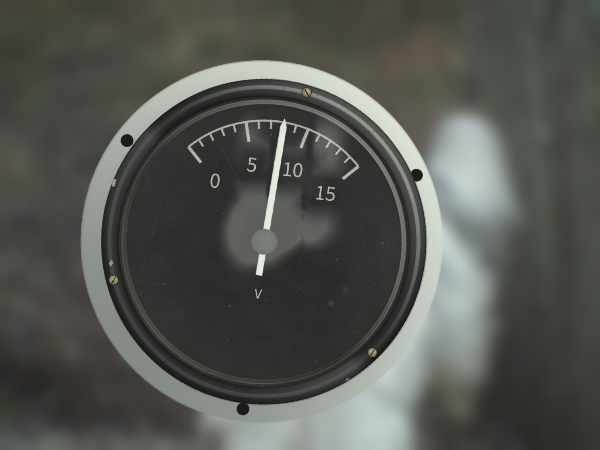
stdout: 8 V
